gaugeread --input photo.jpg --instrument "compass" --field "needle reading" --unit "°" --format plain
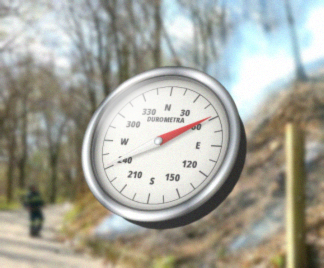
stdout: 60 °
